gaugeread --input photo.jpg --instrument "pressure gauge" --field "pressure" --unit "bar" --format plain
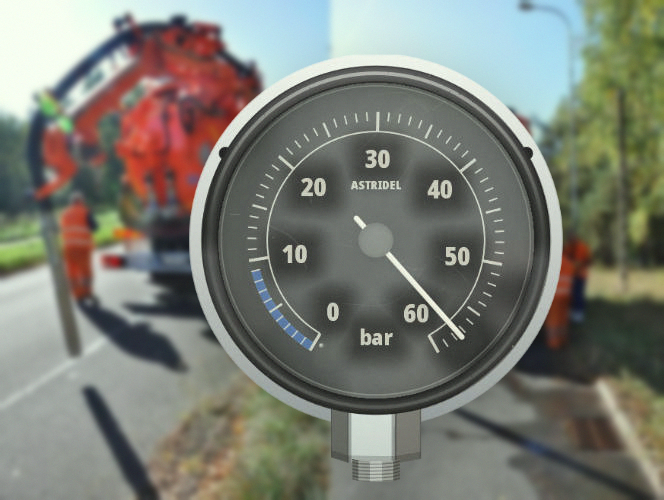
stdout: 57.5 bar
